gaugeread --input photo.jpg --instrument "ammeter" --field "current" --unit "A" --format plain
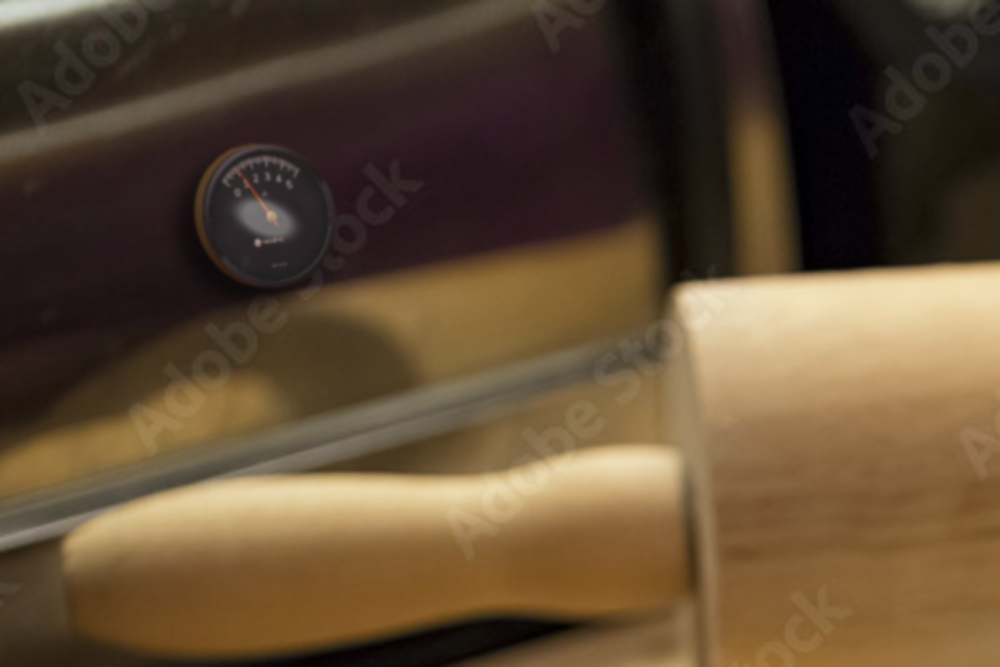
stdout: 1 A
